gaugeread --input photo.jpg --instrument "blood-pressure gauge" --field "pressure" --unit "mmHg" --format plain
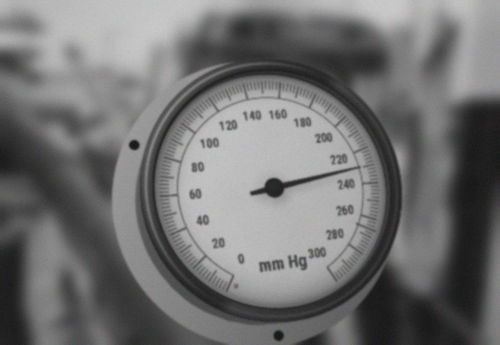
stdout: 230 mmHg
